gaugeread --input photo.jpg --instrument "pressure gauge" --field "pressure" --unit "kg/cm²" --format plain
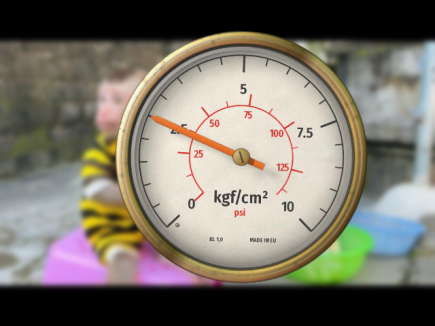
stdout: 2.5 kg/cm²
